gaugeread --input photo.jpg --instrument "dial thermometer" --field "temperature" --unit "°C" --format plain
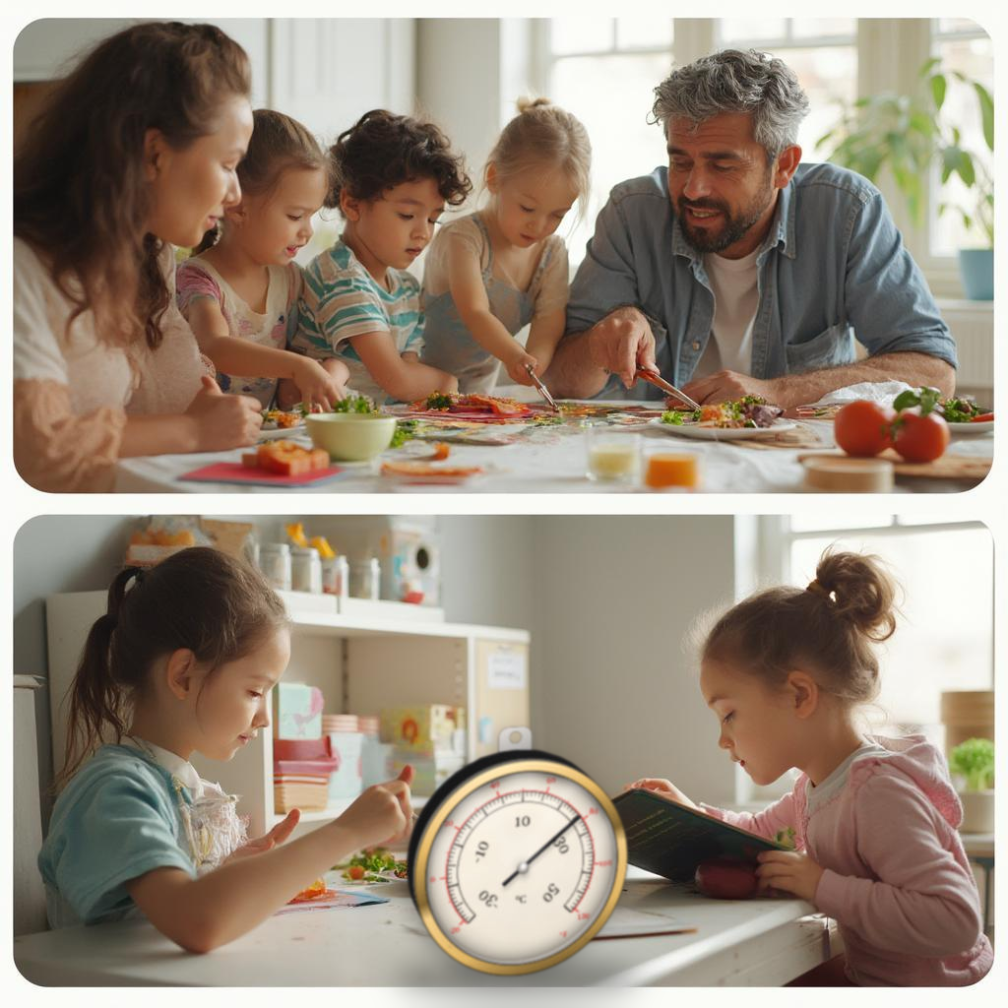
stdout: 25 °C
